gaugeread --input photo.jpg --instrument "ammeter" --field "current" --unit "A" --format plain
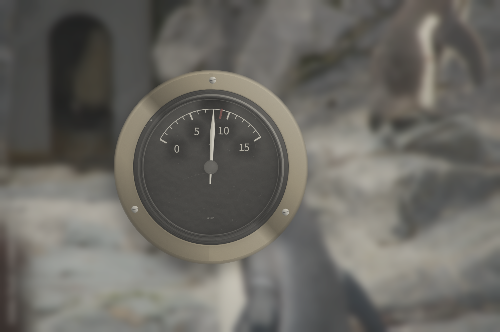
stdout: 8 A
